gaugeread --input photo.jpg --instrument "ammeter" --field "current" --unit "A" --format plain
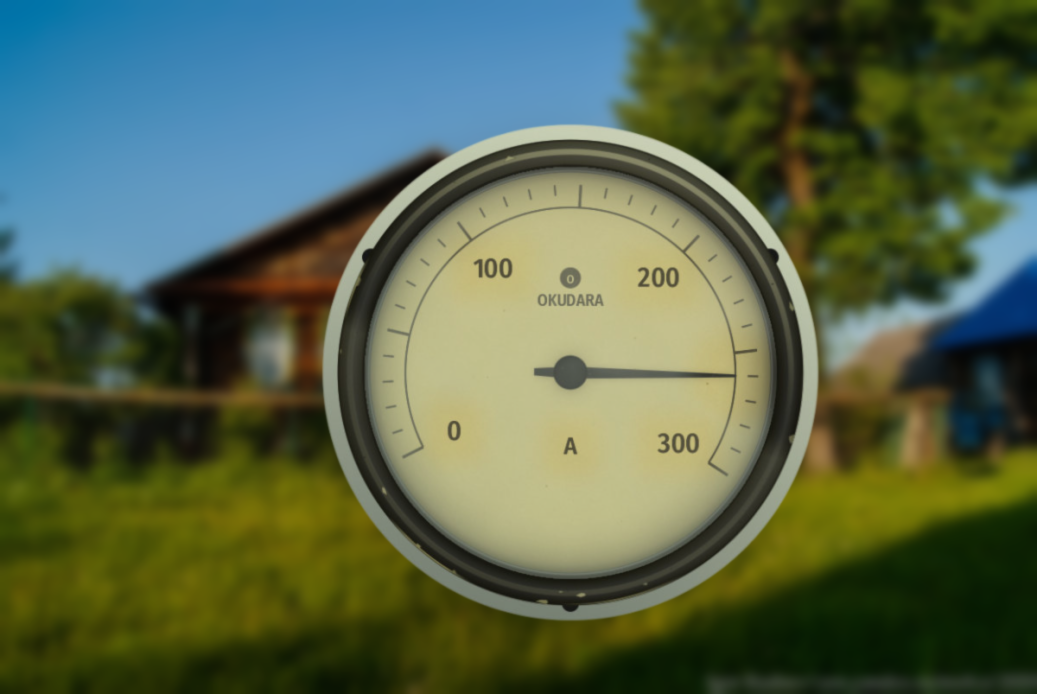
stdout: 260 A
